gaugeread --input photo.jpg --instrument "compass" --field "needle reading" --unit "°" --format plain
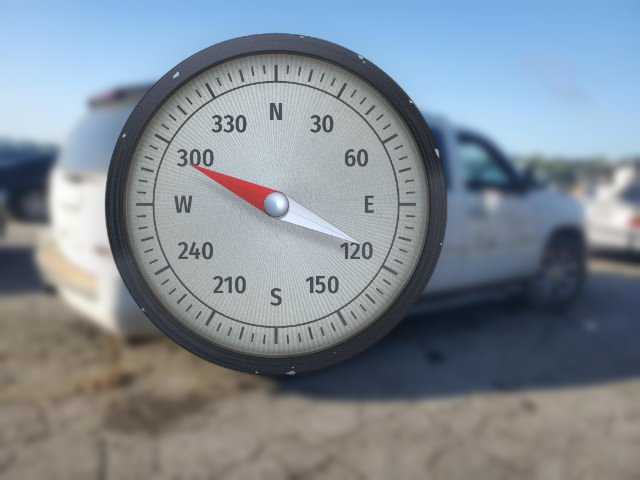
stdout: 295 °
